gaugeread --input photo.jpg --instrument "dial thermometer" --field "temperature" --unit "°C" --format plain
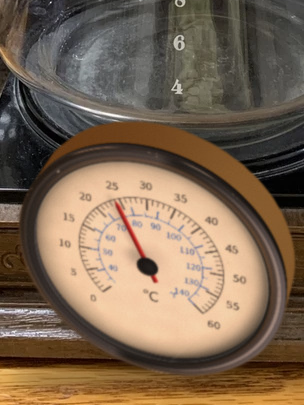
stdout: 25 °C
